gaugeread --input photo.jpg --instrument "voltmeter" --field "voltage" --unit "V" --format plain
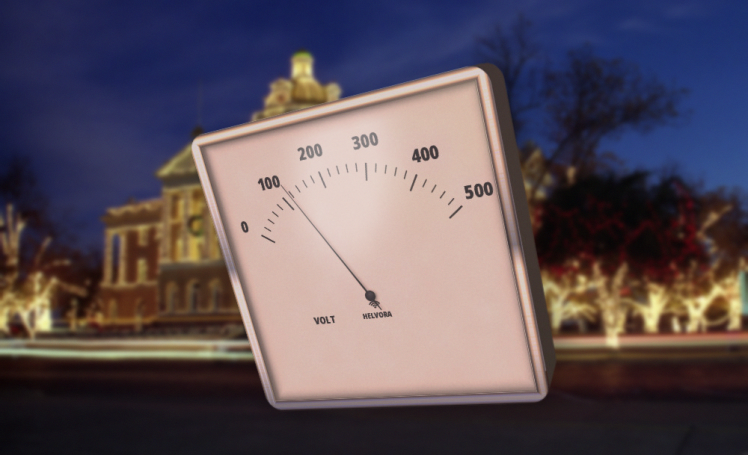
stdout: 120 V
